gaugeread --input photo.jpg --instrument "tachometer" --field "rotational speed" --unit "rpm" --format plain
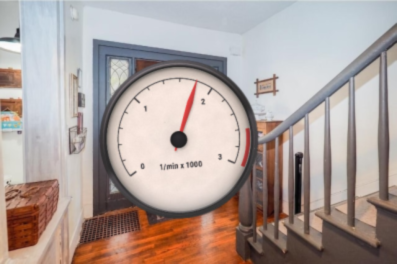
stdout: 1800 rpm
